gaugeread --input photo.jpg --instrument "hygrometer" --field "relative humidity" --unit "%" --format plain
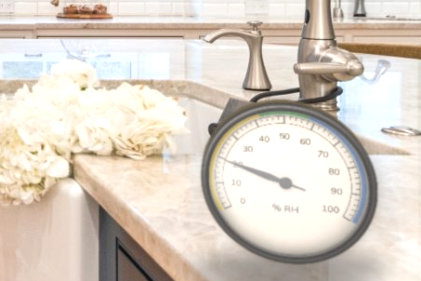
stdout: 20 %
